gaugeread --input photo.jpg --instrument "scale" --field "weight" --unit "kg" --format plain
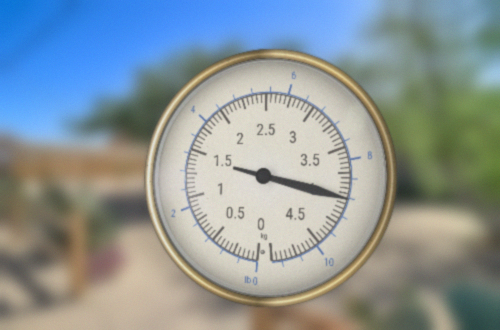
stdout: 4 kg
